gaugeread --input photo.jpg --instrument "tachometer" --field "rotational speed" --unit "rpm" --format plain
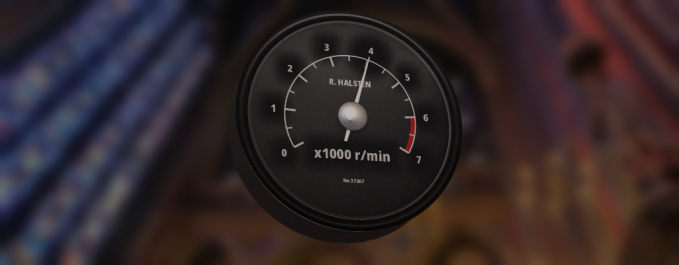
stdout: 4000 rpm
